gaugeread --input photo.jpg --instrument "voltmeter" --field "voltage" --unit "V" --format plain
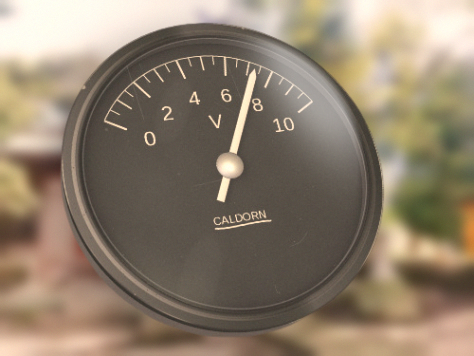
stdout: 7.25 V
